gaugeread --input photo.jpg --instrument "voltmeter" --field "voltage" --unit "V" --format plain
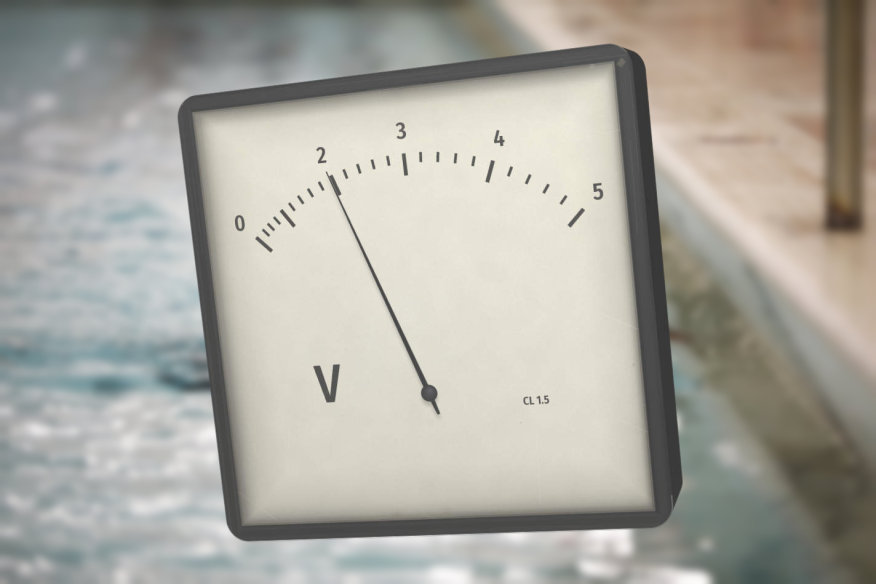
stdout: 2 V
